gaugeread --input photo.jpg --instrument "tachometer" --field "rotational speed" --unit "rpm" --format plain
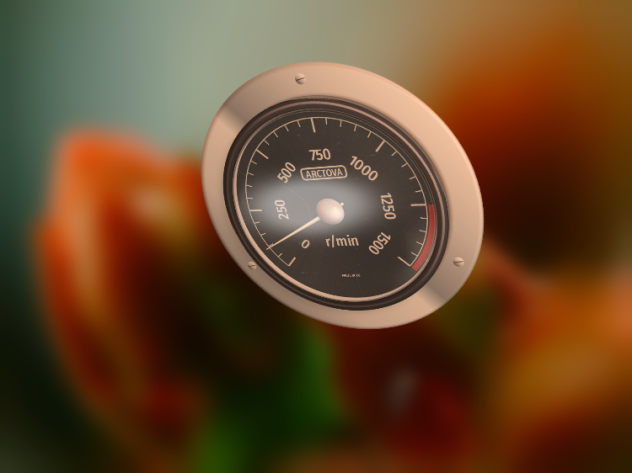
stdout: 100 rpm
